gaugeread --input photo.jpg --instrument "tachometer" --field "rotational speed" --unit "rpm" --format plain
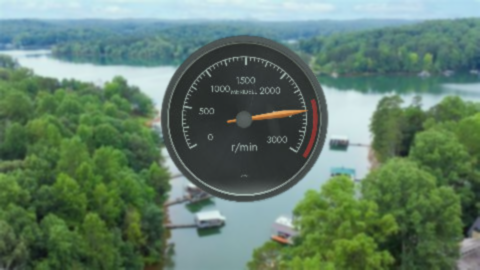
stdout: 2500 rpm
